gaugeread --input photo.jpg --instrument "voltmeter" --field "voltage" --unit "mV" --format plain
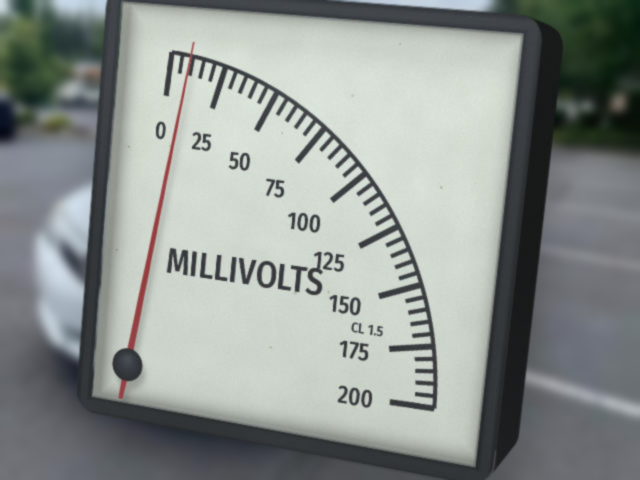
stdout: 10 mV
